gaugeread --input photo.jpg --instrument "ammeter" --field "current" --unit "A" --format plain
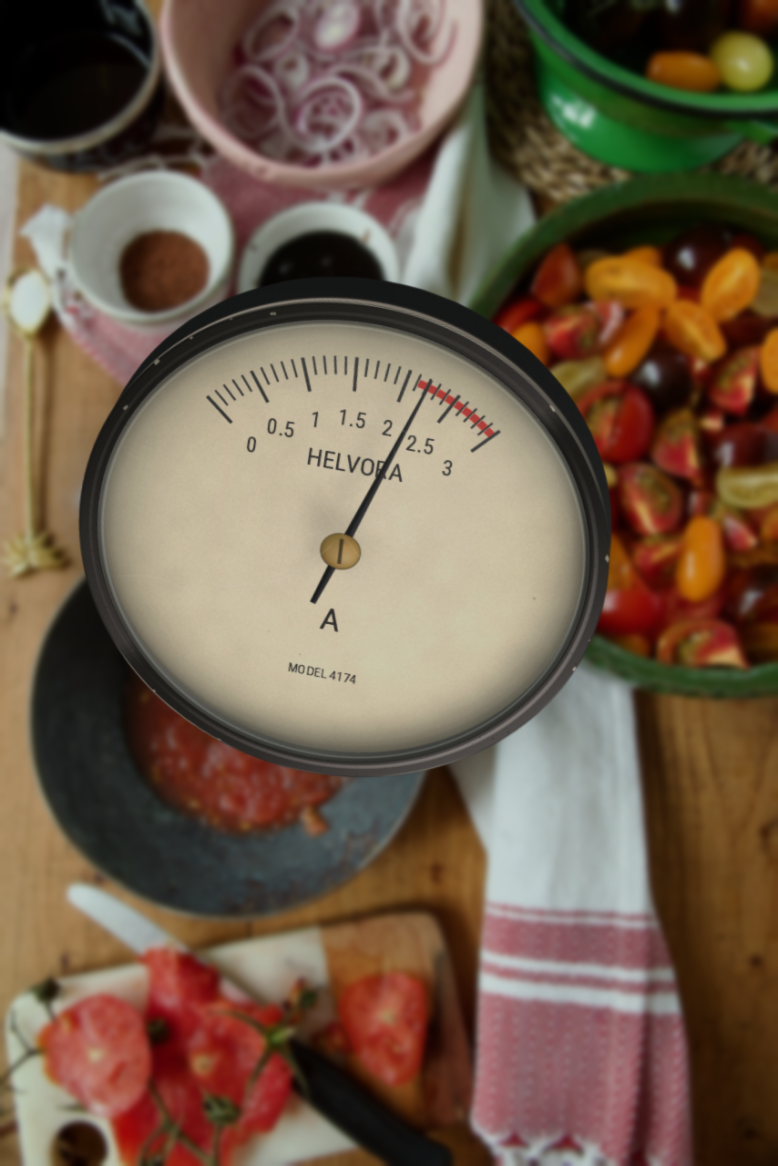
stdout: 2.2 A
